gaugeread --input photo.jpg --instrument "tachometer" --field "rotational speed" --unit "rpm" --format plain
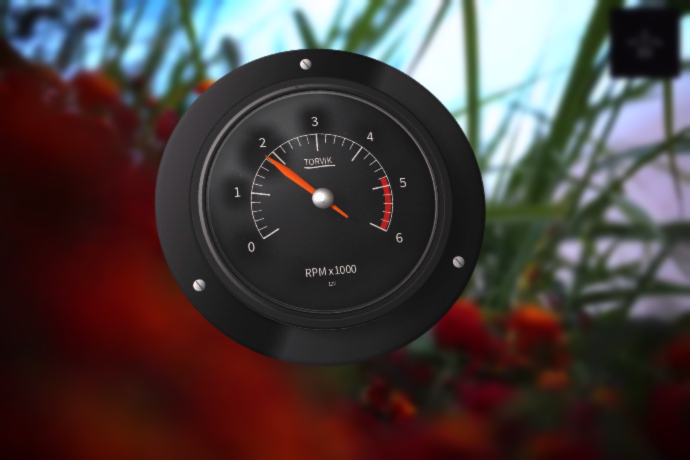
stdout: 1800 rpm
